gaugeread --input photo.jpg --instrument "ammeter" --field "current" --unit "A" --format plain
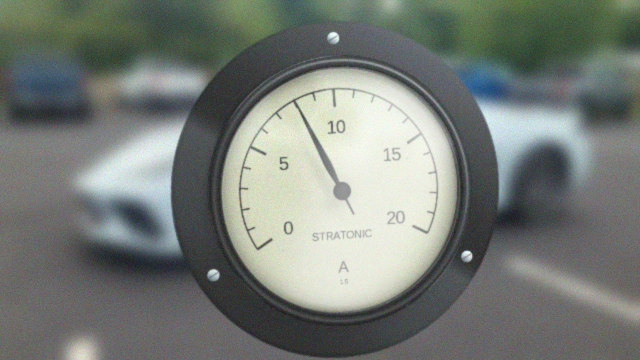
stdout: 8 A
